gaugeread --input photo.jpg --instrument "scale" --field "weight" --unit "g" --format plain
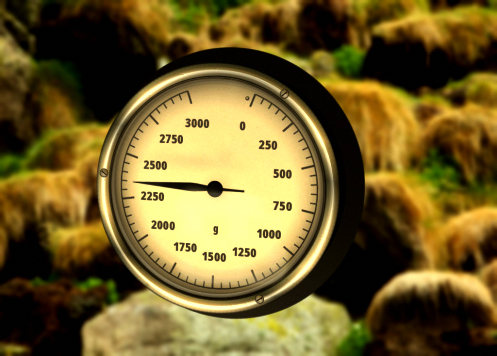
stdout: 2350 g
